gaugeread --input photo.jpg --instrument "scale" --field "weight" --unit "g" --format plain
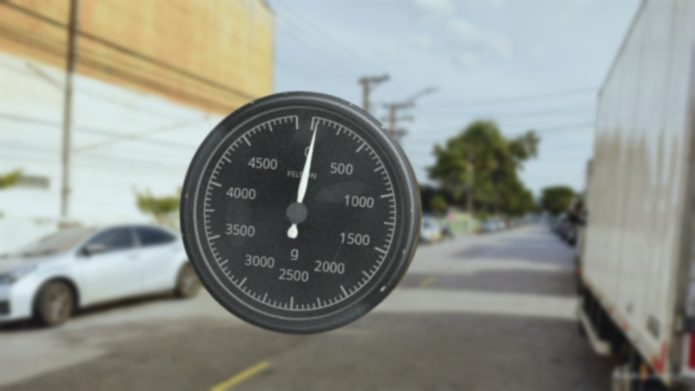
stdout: 50 g
